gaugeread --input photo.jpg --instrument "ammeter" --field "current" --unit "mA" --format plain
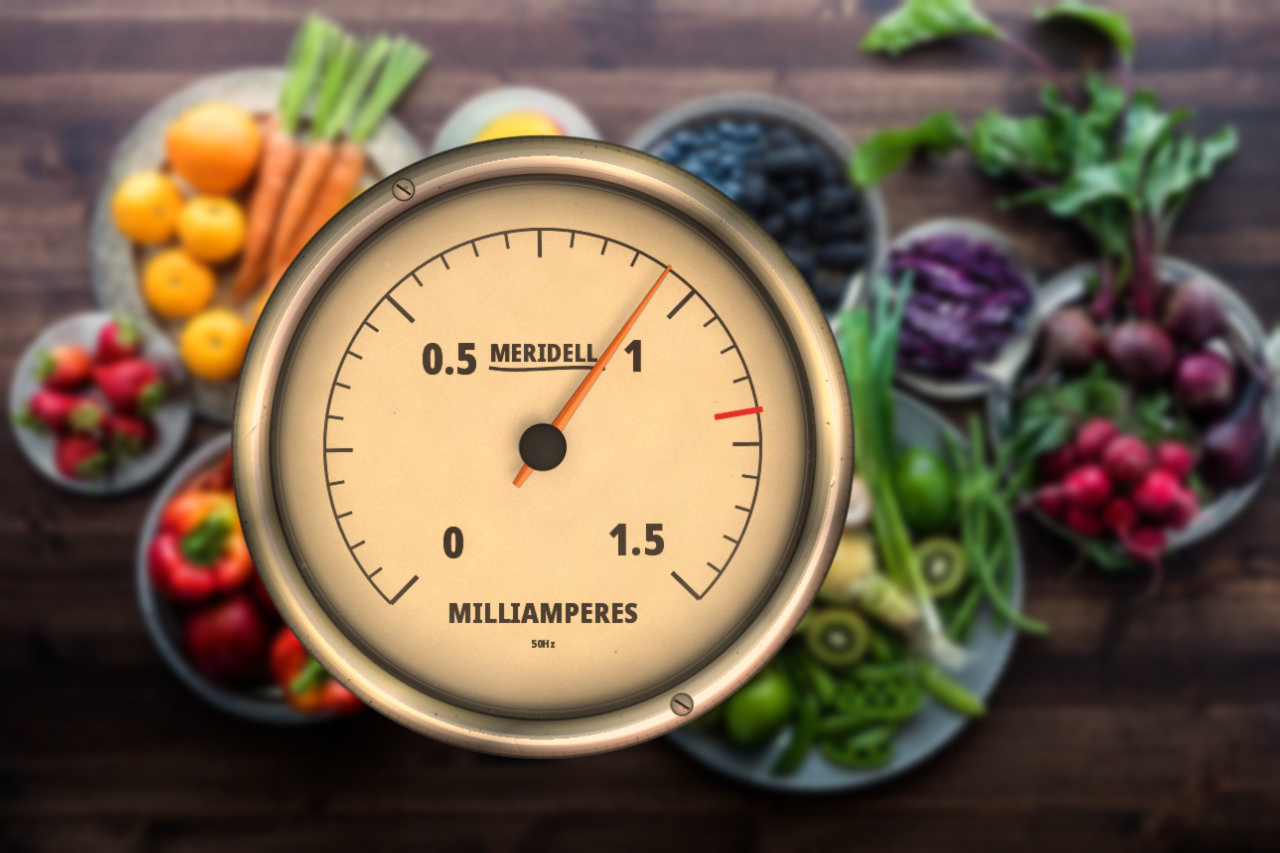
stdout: 0.95 mA
